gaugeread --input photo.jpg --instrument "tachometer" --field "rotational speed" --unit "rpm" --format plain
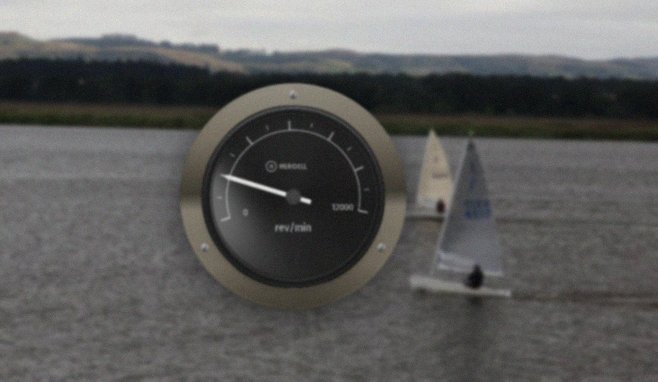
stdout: 2000 rpm
